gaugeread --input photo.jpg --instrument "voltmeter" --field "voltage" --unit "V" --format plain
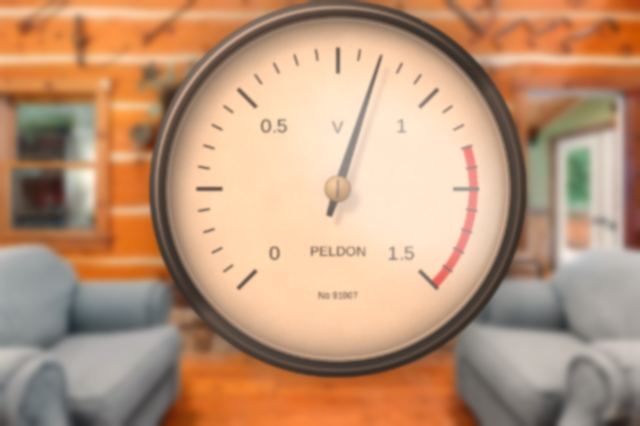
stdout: 0.85 V
